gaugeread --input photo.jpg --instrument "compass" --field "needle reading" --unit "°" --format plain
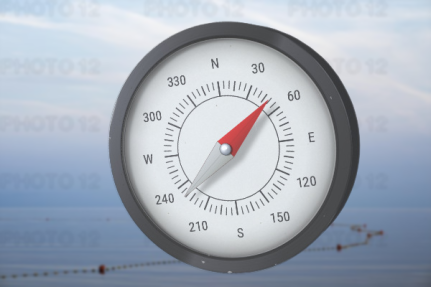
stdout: 50 °
